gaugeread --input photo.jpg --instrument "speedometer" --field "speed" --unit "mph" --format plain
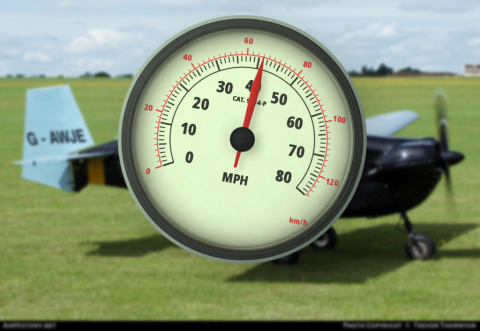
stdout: 41 mph
